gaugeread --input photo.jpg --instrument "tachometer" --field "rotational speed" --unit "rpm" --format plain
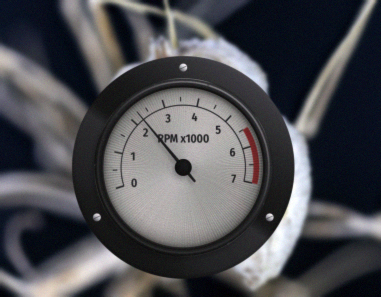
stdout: 2250 rpm
